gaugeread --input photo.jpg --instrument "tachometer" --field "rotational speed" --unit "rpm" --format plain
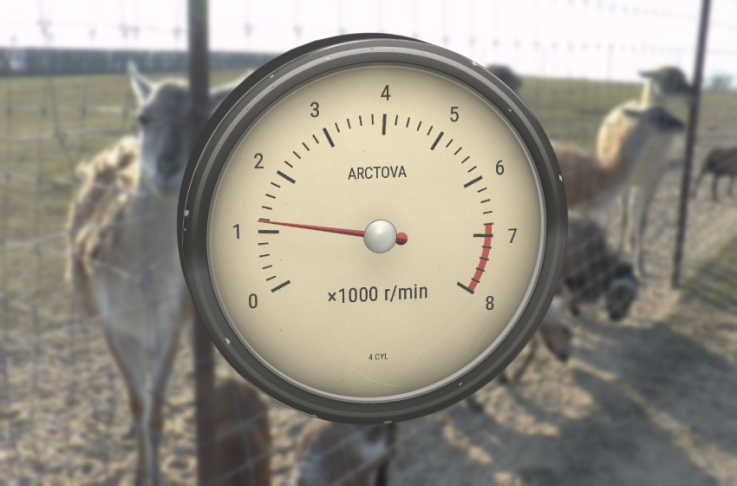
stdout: 1200 rpm
